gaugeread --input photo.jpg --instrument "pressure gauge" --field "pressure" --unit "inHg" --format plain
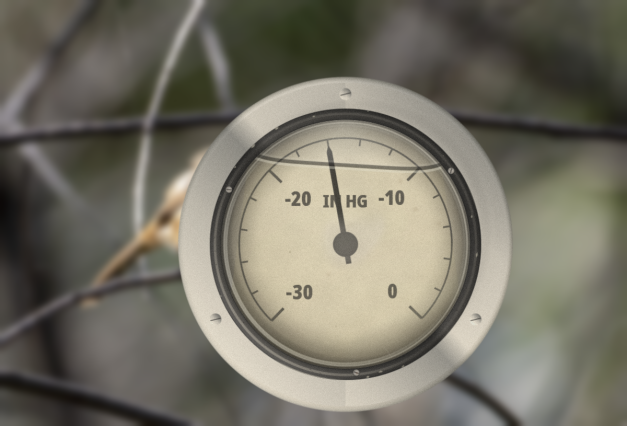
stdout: -16 inHg
